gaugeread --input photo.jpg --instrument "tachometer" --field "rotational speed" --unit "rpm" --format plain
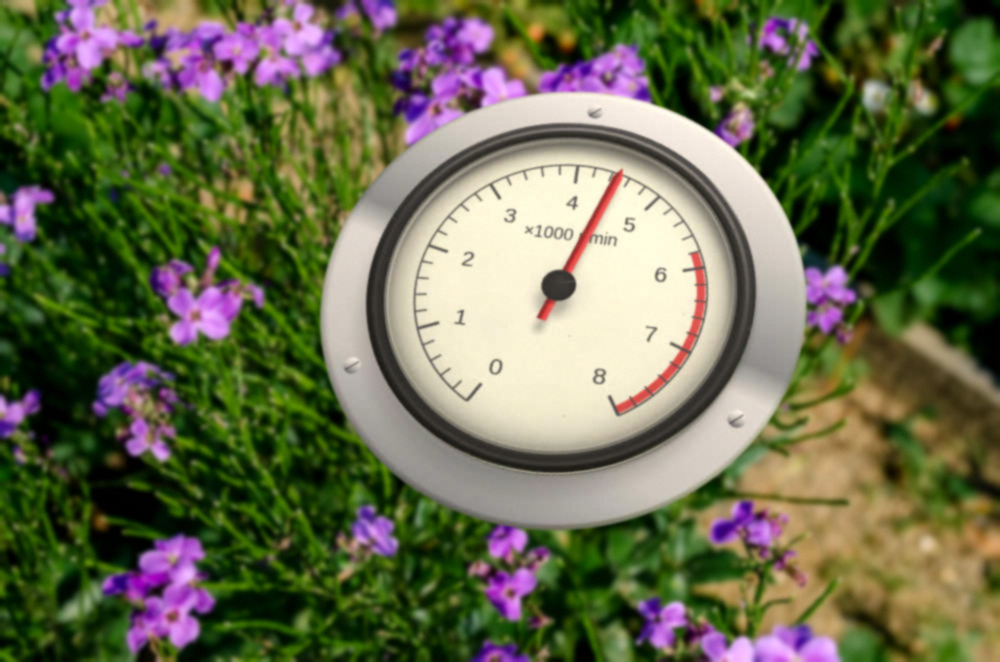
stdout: 4500 rpm
